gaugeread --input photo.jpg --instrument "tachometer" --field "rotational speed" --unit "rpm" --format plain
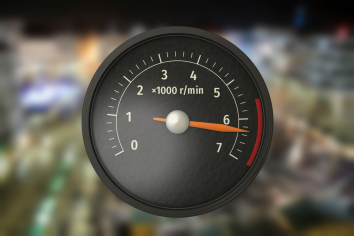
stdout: 6300 rpm
